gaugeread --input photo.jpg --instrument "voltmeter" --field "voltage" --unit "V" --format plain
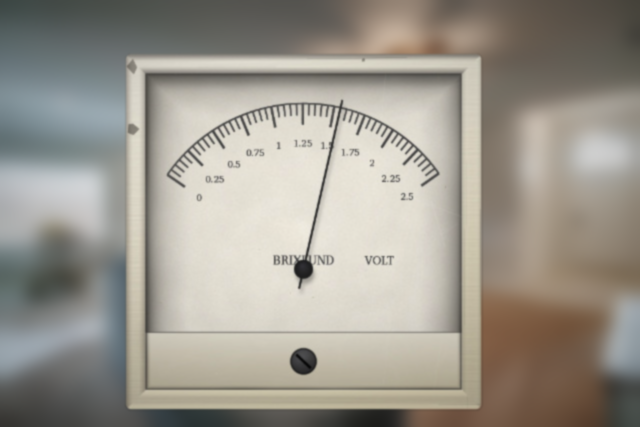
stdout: 1.55 V
